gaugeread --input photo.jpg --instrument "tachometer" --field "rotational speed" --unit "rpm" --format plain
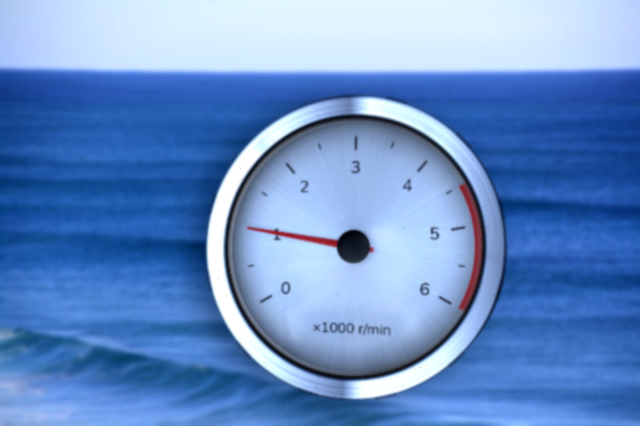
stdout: 1000 rpm
